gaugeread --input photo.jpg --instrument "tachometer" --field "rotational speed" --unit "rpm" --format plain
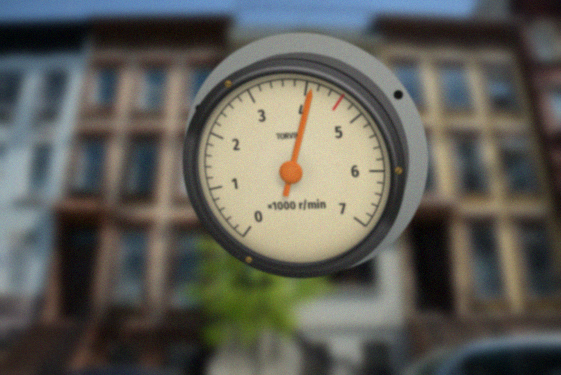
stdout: 4100 rpm
